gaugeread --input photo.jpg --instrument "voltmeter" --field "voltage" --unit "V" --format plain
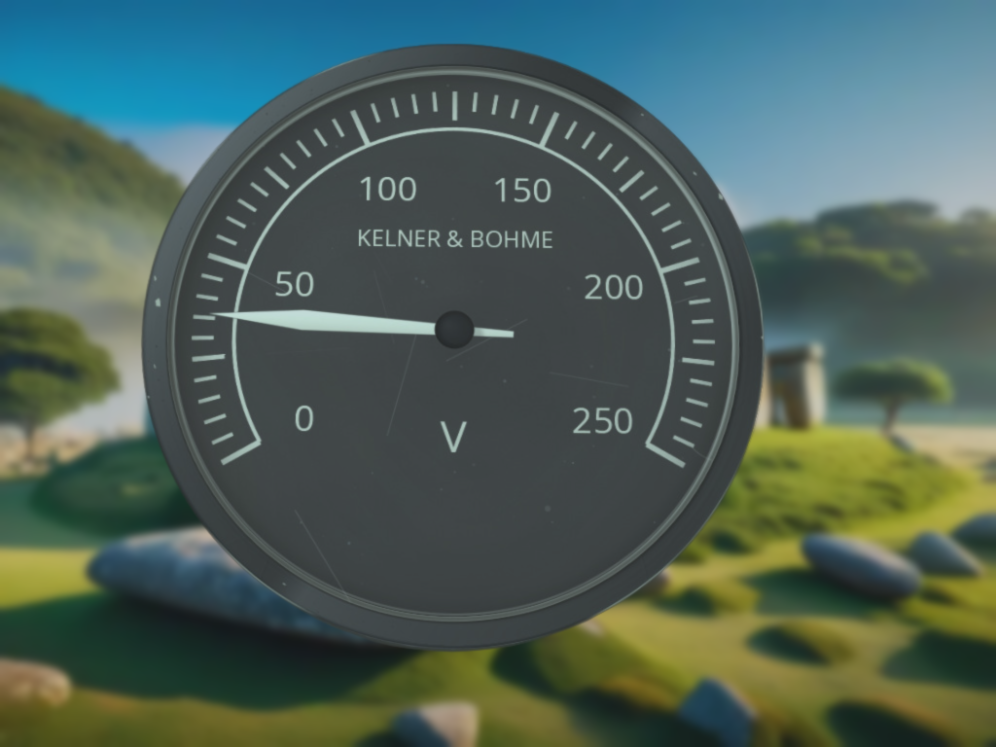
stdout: 35 V
